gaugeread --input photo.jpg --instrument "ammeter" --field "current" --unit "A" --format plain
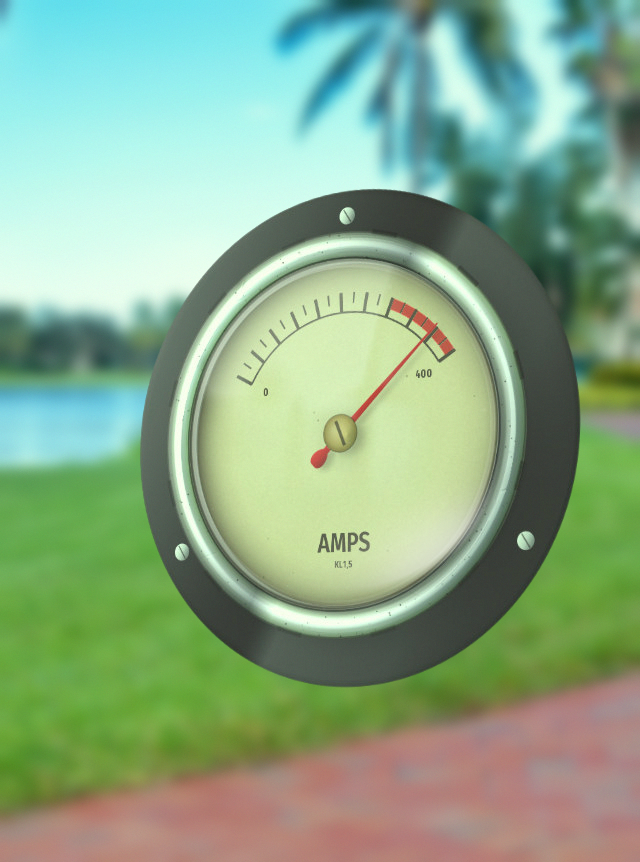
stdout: 360 A
